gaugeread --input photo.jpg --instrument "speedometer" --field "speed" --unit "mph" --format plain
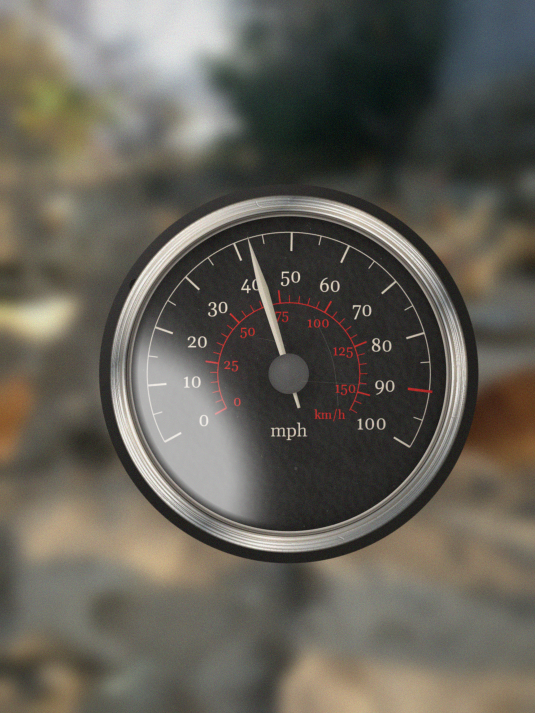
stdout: 42.5 mph
